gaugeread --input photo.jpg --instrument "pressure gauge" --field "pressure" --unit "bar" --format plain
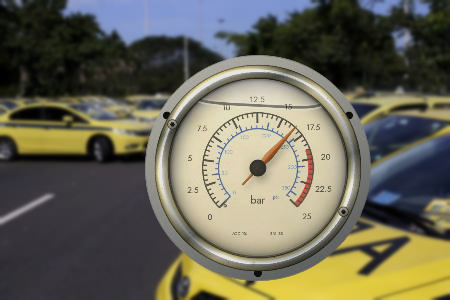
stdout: 16.5 bar
